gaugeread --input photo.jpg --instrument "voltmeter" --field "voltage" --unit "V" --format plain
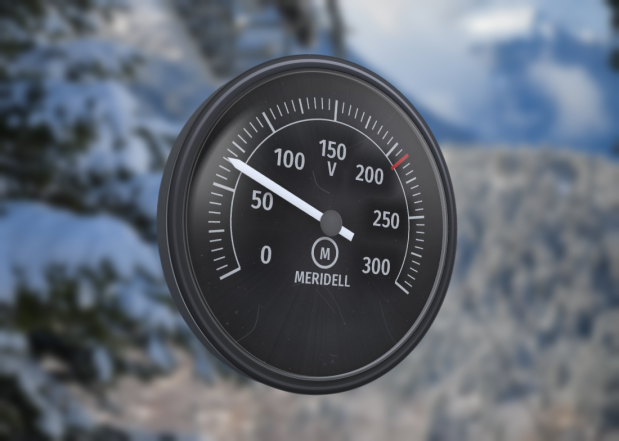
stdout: 65 V
